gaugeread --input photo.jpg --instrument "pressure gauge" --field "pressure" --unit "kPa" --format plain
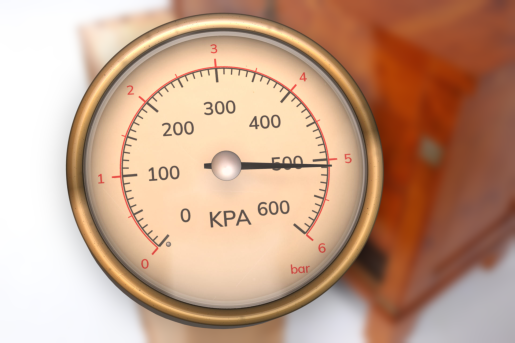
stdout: 510 kPa
